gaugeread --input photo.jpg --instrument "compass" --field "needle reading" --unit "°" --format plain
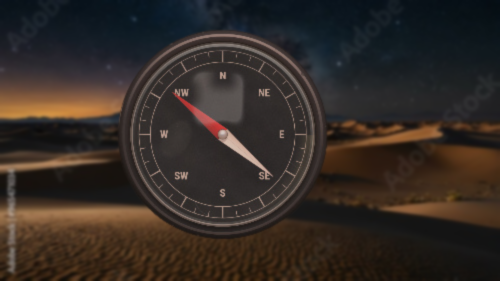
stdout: 310 °
